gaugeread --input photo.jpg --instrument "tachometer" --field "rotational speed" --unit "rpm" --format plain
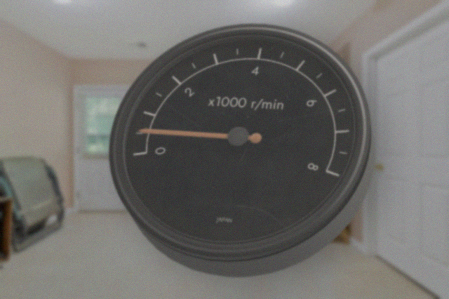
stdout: 500 rpm
